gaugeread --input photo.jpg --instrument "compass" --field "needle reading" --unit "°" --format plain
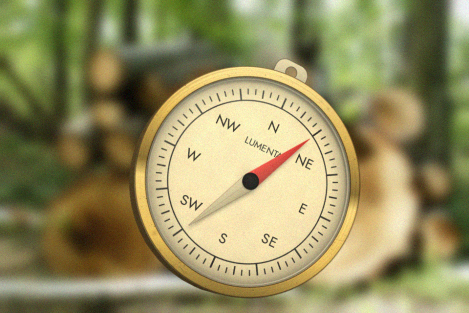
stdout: 30 °
